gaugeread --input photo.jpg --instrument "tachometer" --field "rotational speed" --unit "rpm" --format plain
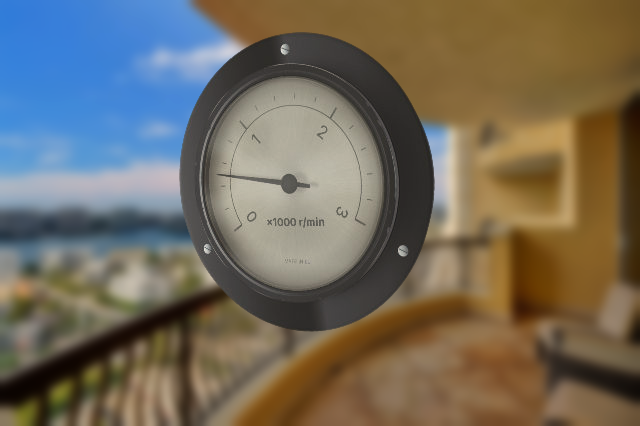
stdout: 500 rpm
